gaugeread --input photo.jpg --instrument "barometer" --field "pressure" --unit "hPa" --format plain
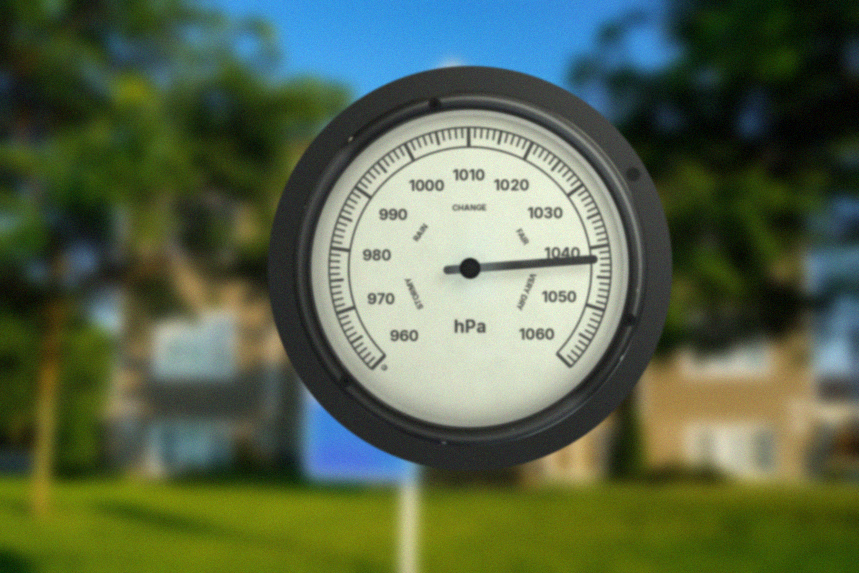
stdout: 1042 hPa
